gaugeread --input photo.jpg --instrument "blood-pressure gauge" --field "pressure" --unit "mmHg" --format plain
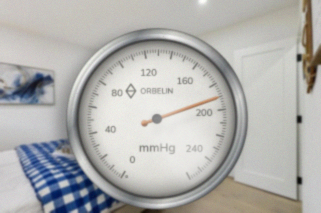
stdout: 190 mmHg
